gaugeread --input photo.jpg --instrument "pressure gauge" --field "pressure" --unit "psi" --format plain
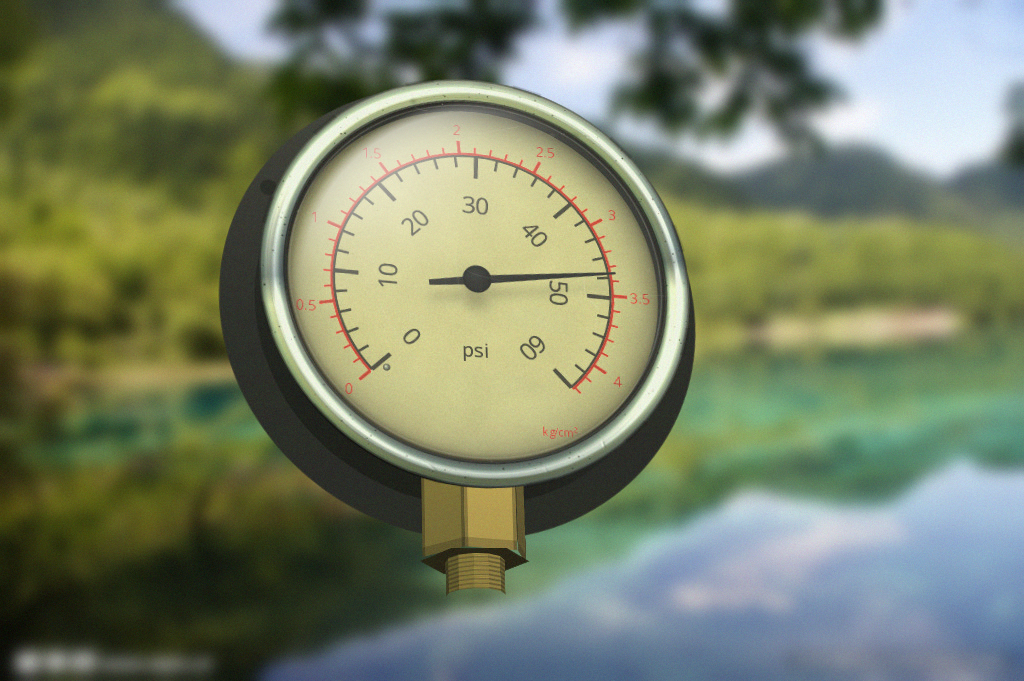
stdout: 48 psi
